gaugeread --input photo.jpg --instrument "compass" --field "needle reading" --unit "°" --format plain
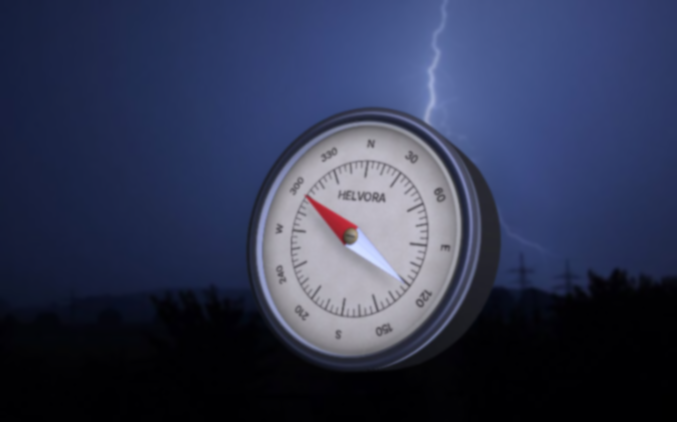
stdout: 300 °
